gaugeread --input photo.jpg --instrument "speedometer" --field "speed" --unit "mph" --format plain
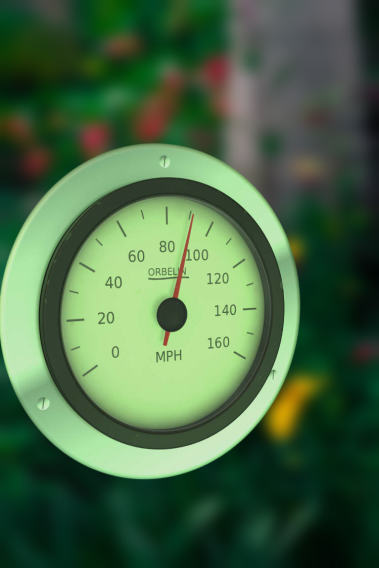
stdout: 90 mph
